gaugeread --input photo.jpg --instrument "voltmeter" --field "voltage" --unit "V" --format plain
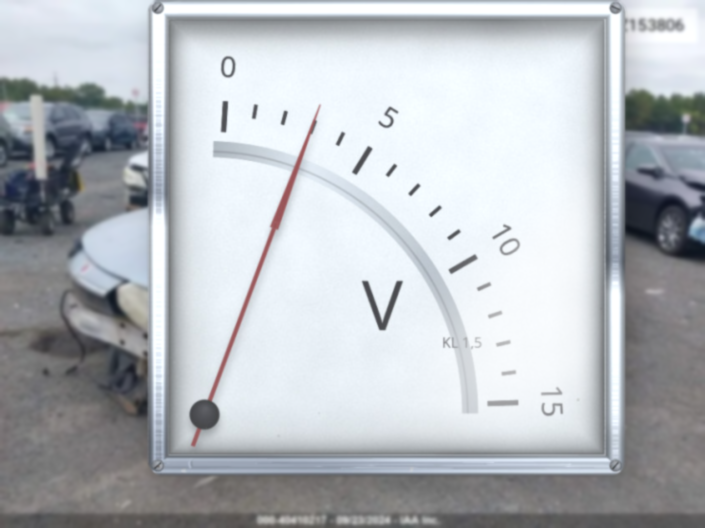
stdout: 3 V
